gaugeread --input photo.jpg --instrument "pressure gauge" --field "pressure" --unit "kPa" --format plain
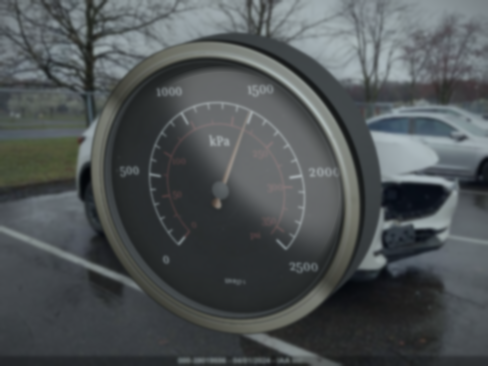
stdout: 1500 kPa
